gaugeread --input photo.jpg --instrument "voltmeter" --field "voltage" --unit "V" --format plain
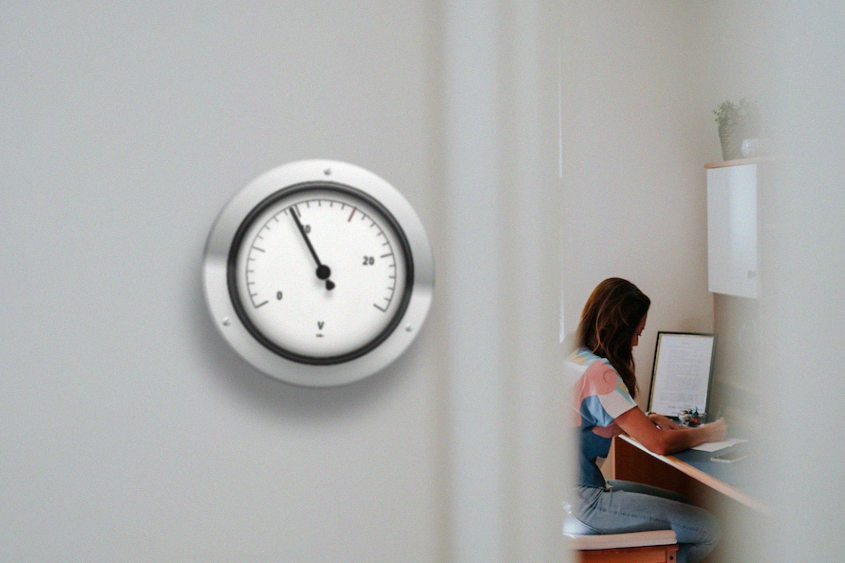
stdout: 9.5 V
